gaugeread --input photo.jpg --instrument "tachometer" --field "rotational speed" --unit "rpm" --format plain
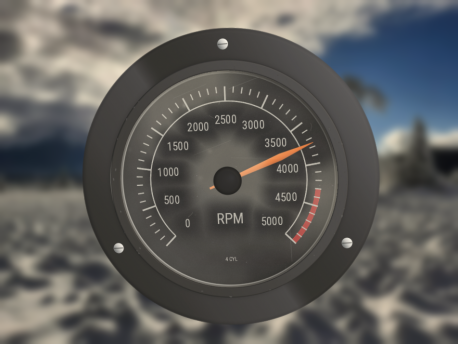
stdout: 3750 rpm
